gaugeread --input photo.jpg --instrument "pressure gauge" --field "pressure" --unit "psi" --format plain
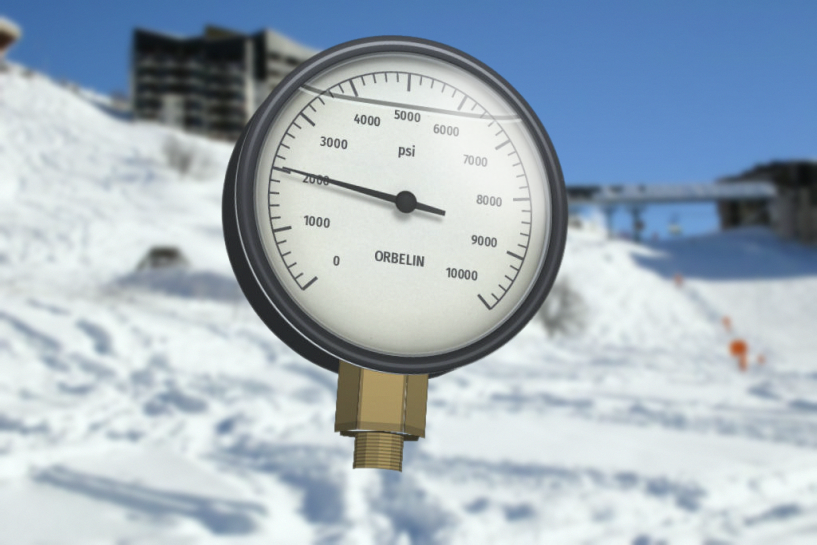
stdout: 2000 psi
